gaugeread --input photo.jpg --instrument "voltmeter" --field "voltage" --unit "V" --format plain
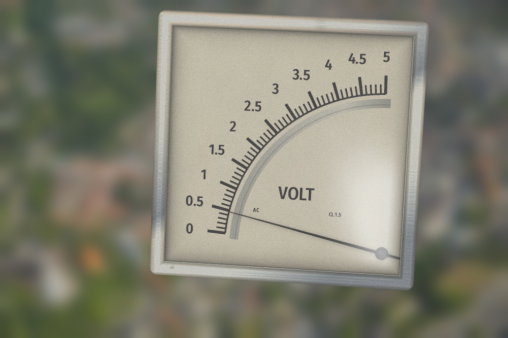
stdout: 0.5 V
